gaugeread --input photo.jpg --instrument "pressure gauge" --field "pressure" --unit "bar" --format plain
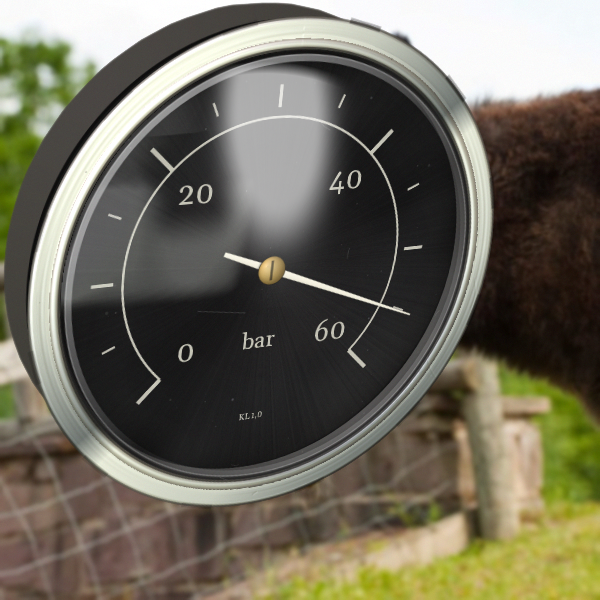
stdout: 55 bar
